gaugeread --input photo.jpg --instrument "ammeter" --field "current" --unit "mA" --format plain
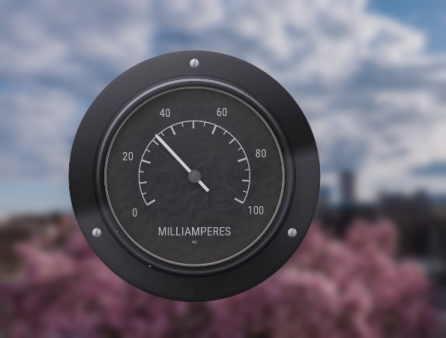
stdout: 32.5 mA
